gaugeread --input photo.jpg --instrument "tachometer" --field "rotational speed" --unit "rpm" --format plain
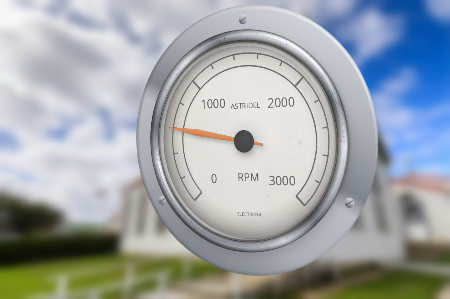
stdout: 600 rpm
